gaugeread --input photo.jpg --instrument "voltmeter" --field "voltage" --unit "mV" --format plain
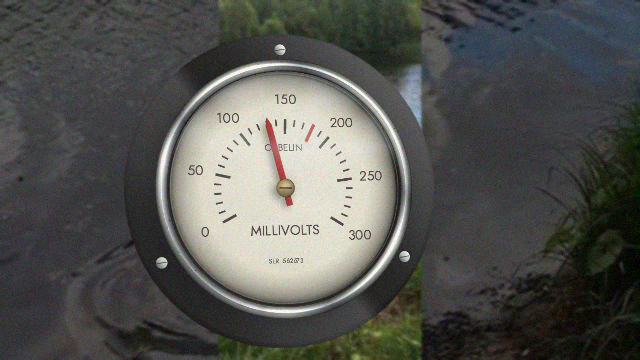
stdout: 130 mV
